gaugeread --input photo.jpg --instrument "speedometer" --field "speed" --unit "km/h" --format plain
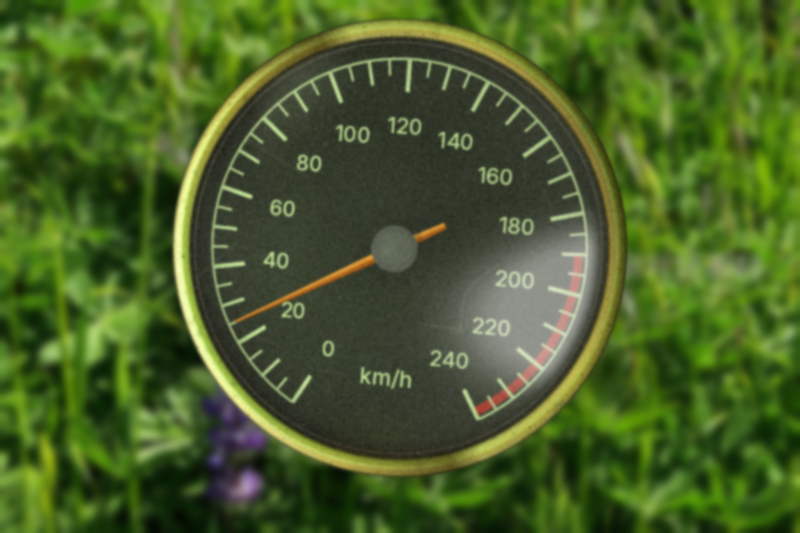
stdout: 25 km/h
